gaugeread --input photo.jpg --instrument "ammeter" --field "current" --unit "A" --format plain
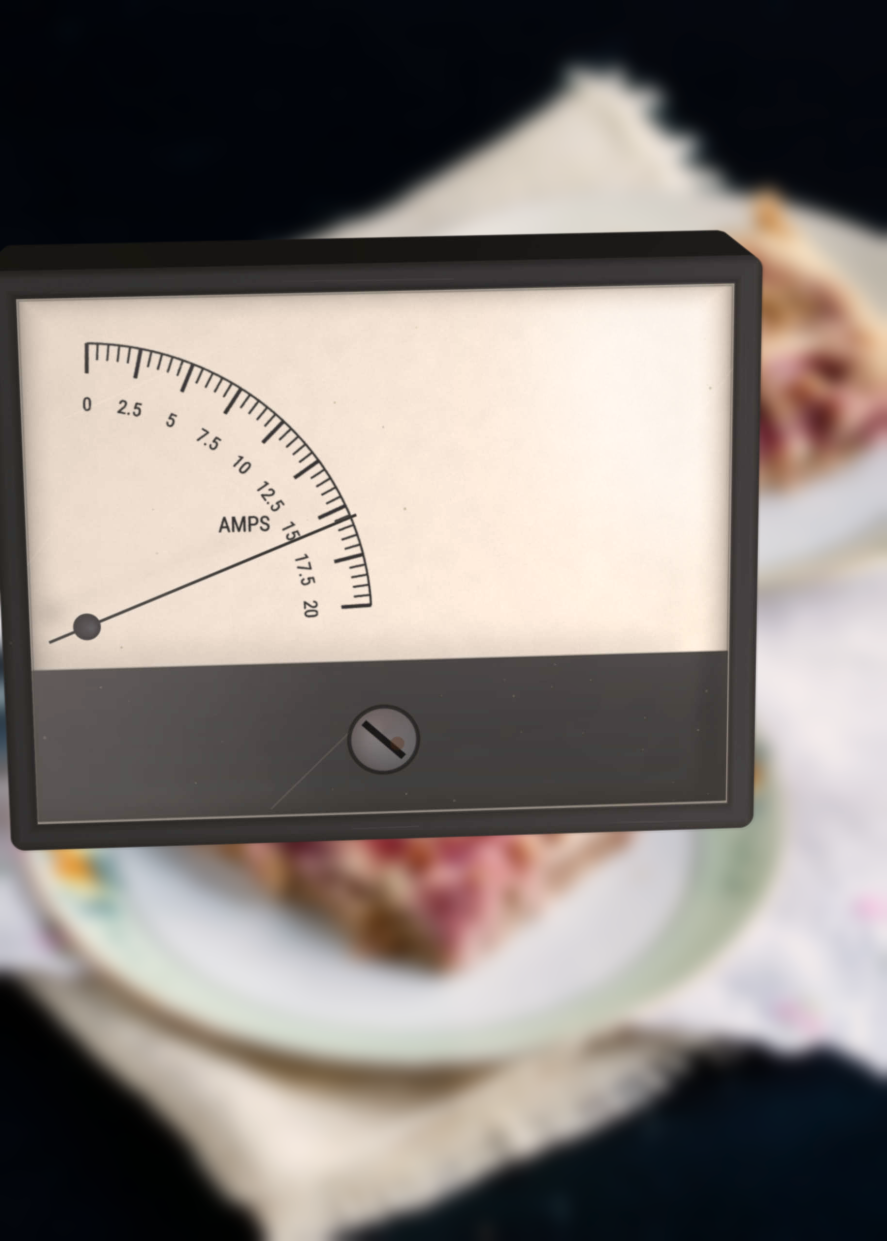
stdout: 15.5 A
